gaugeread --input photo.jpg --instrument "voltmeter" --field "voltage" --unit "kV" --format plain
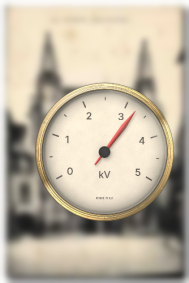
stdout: 3.25 kV
